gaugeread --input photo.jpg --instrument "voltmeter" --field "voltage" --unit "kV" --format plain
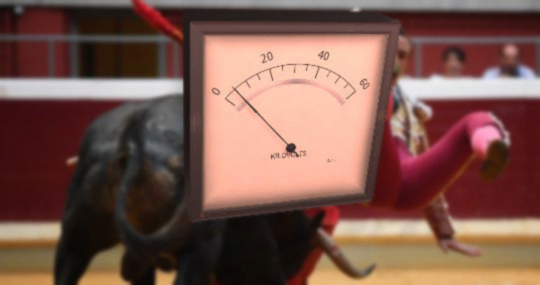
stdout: 5 kV
